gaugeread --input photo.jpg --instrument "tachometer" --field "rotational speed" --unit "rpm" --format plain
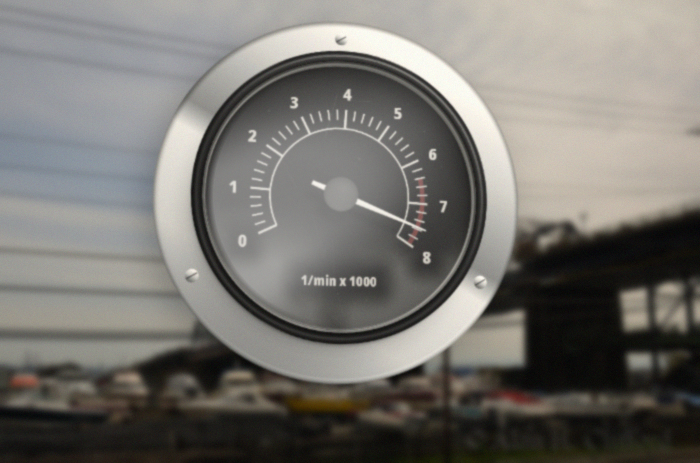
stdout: 7600 rpm
